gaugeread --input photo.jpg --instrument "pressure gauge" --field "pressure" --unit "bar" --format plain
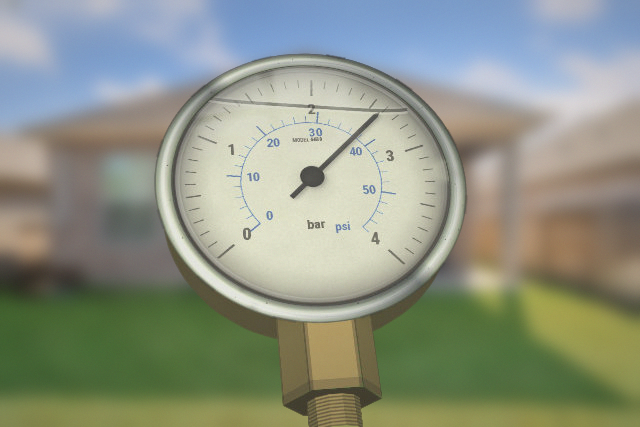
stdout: 2.6 bar
